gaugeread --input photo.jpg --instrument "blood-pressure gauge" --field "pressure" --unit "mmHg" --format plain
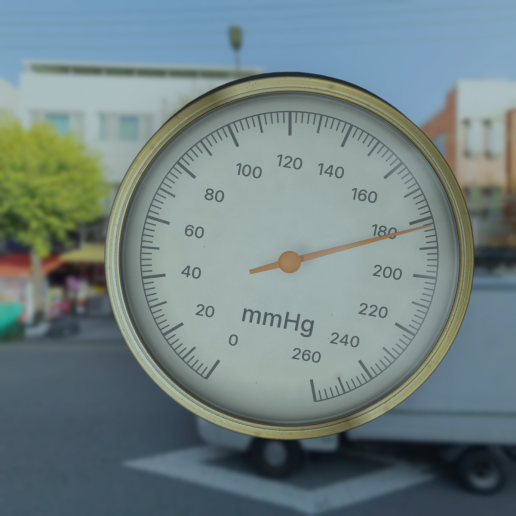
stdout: 182 mmHg
